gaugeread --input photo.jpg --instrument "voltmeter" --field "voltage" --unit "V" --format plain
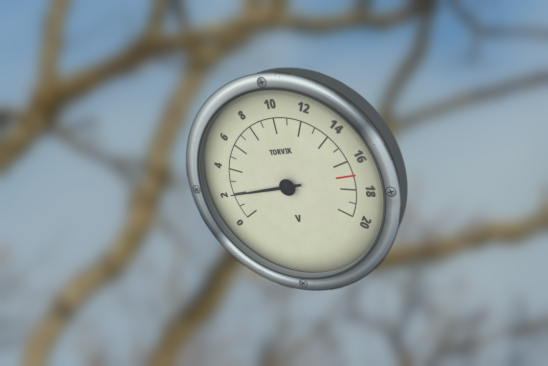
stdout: 2 V
